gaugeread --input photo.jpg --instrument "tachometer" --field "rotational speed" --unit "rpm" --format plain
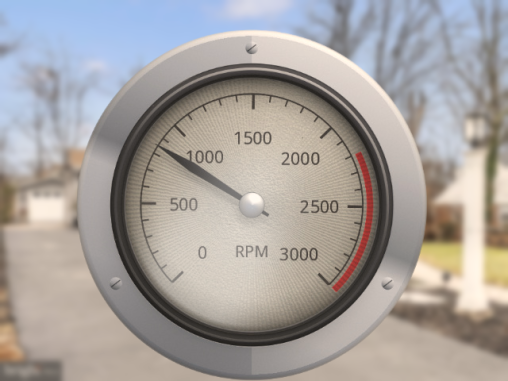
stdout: 850 rpm
